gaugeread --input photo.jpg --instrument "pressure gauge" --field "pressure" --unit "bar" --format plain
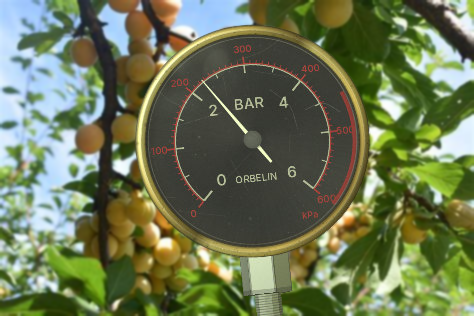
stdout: 2.25 bar
